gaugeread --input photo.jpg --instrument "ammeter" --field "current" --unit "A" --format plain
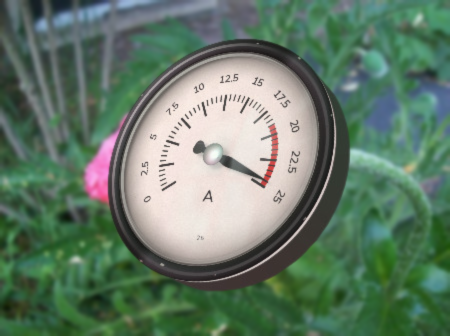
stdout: 24.5 A
